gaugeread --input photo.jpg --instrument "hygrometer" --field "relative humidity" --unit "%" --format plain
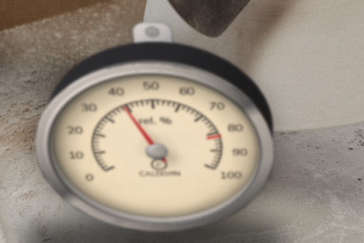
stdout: 40 %
